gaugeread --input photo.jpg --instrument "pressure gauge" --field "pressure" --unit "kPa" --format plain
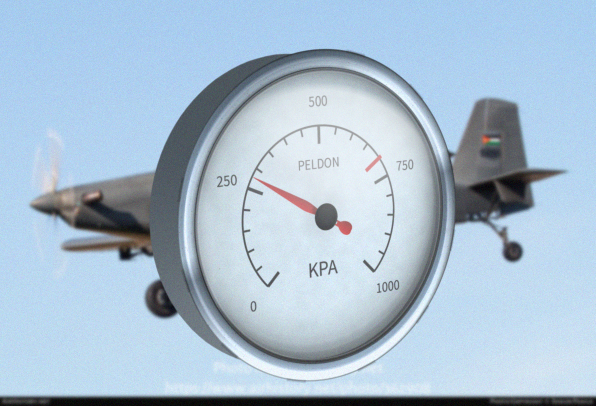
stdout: 275 kPa
